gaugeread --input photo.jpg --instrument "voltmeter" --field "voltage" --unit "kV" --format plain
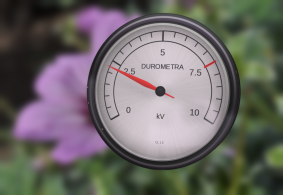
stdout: 2.25 kV
